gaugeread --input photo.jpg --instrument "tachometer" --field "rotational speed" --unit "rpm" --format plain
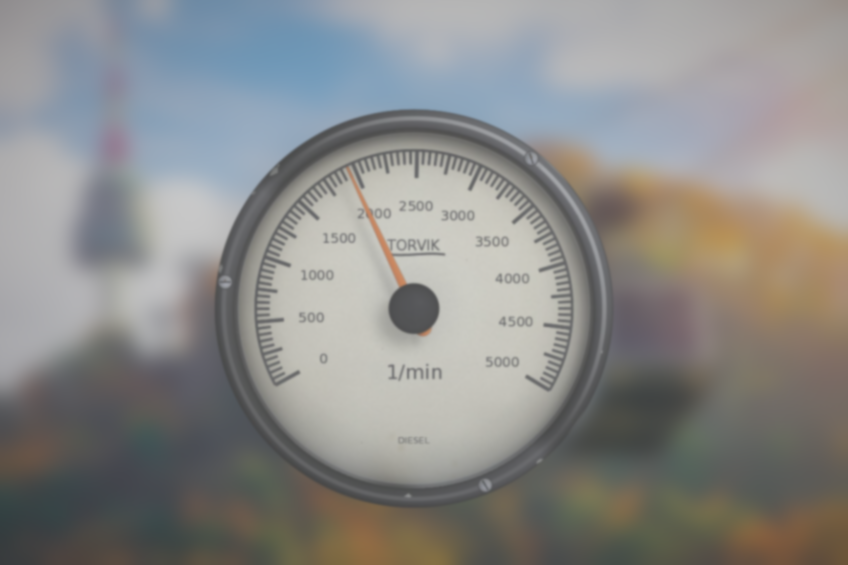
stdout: 1950 rpm
